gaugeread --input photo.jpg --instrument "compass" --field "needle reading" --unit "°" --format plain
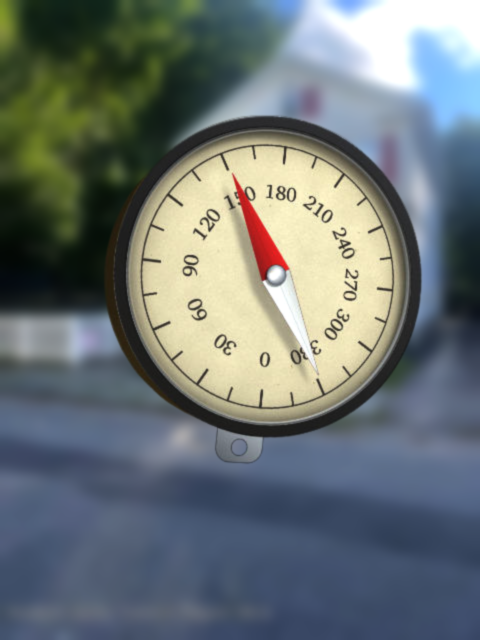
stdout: 150 °
